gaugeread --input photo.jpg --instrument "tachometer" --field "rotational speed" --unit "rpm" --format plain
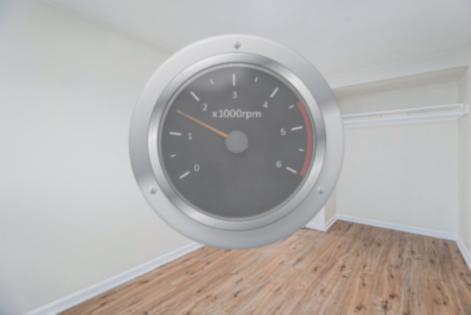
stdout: 1500 rpm
